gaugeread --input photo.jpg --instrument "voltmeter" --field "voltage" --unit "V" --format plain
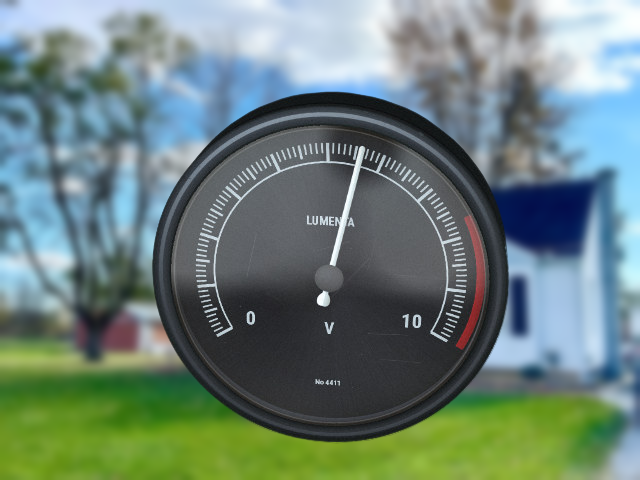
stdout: 5.6 V
